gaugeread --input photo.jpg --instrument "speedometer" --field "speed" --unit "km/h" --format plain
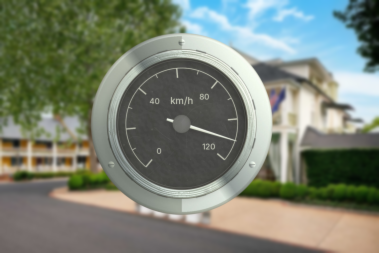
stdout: 110 km/h
